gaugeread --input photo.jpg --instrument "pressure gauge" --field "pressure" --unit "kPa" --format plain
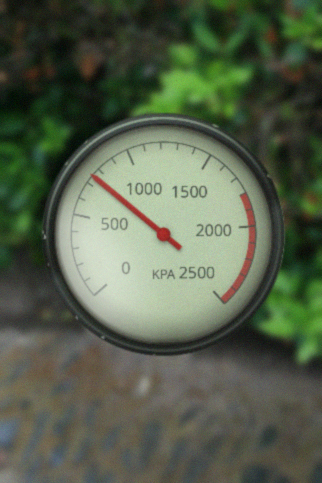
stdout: 750 kPa
